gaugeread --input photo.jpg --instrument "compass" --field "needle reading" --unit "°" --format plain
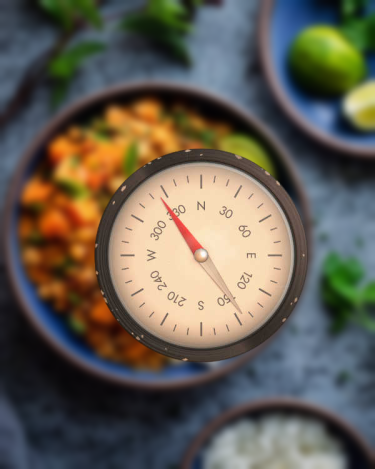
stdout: 325 °
